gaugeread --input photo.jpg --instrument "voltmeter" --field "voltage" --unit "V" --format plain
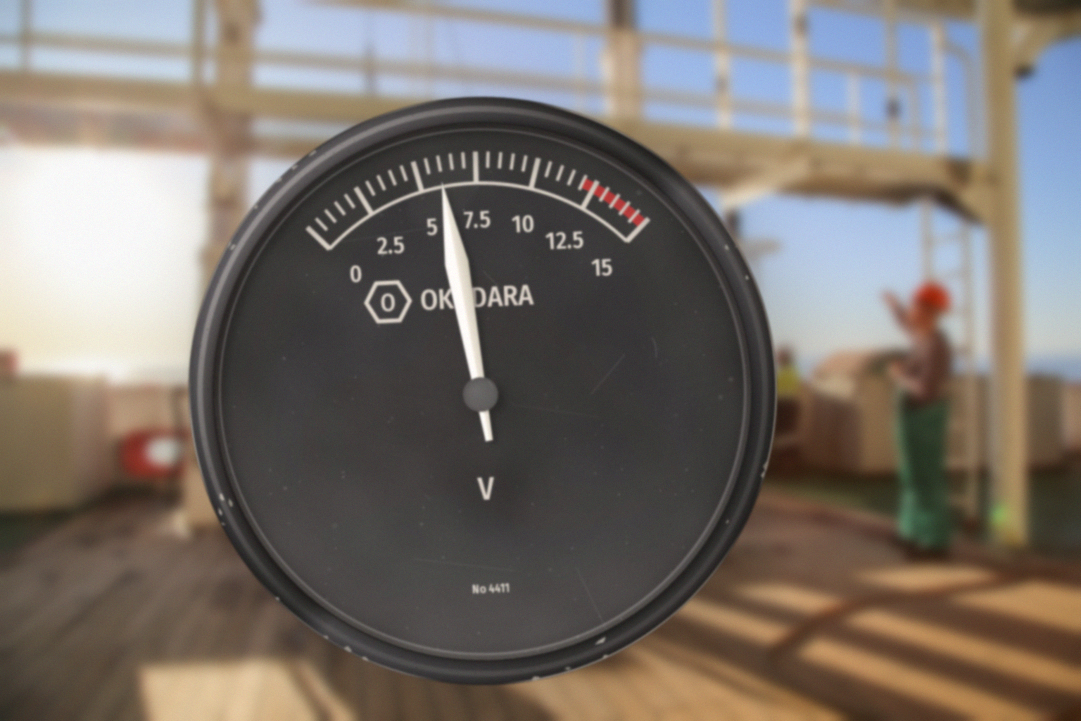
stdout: 6 V
